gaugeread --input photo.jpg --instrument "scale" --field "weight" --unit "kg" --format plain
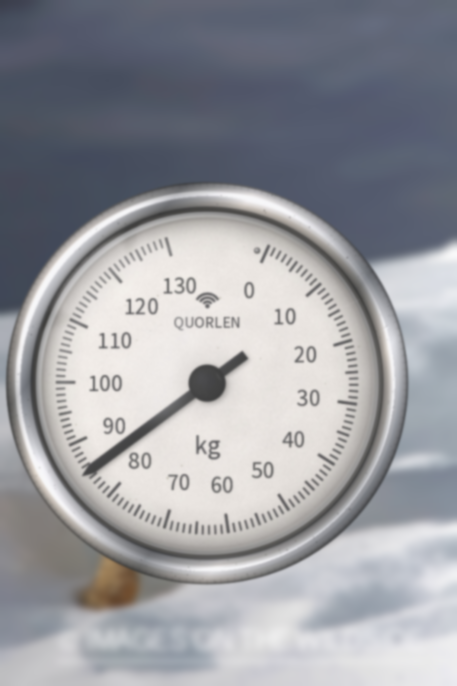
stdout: 85 kg
